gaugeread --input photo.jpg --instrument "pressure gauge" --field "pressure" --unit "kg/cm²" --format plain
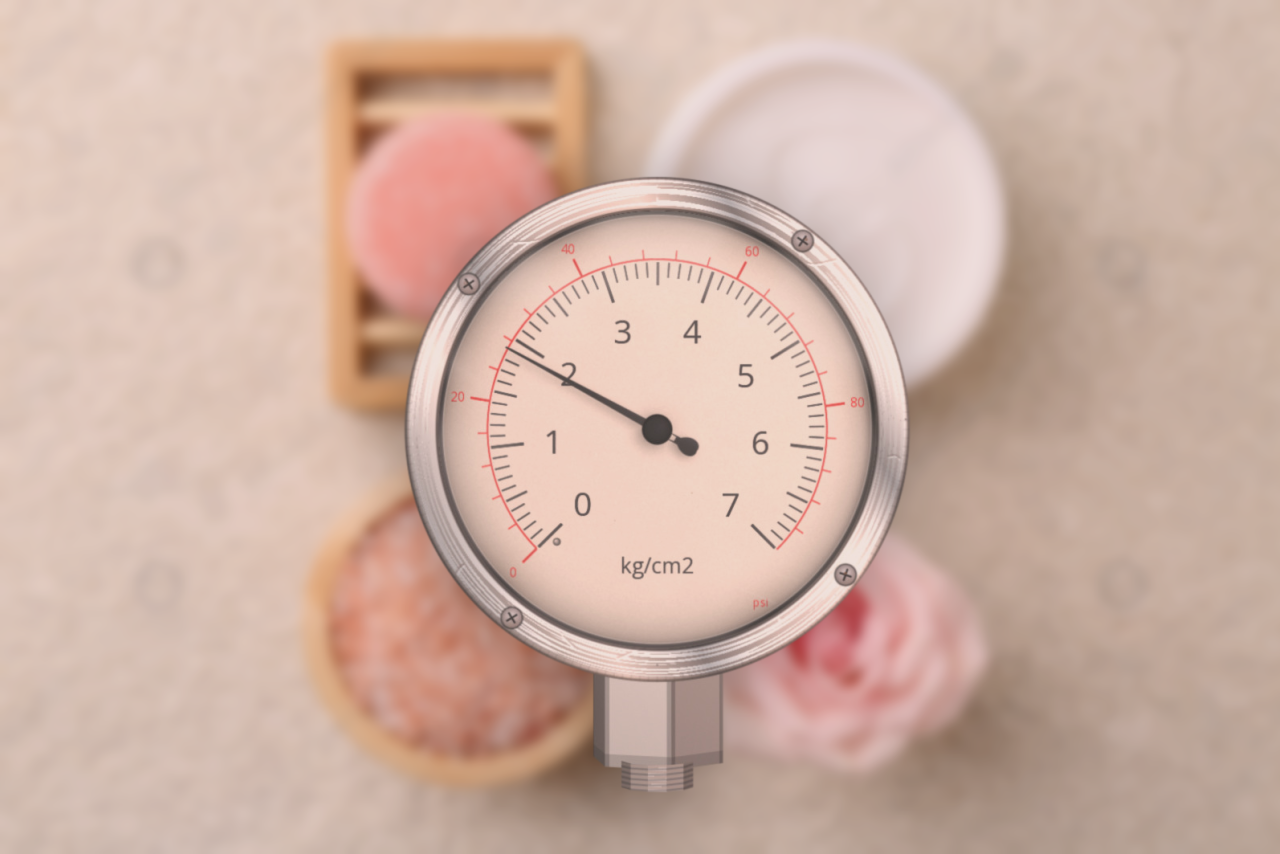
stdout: 1.9 kg/cm²
